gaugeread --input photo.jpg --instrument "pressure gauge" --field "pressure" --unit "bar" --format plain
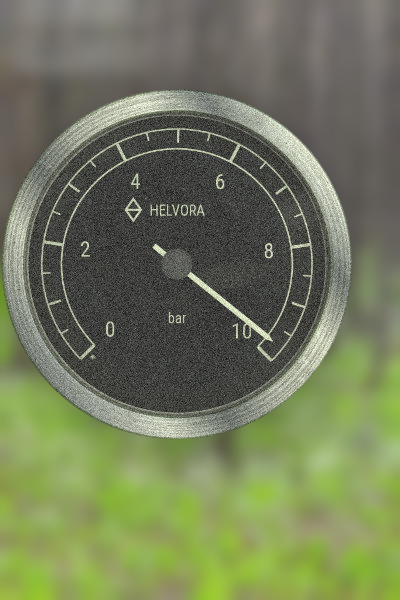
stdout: 9.75 bar
